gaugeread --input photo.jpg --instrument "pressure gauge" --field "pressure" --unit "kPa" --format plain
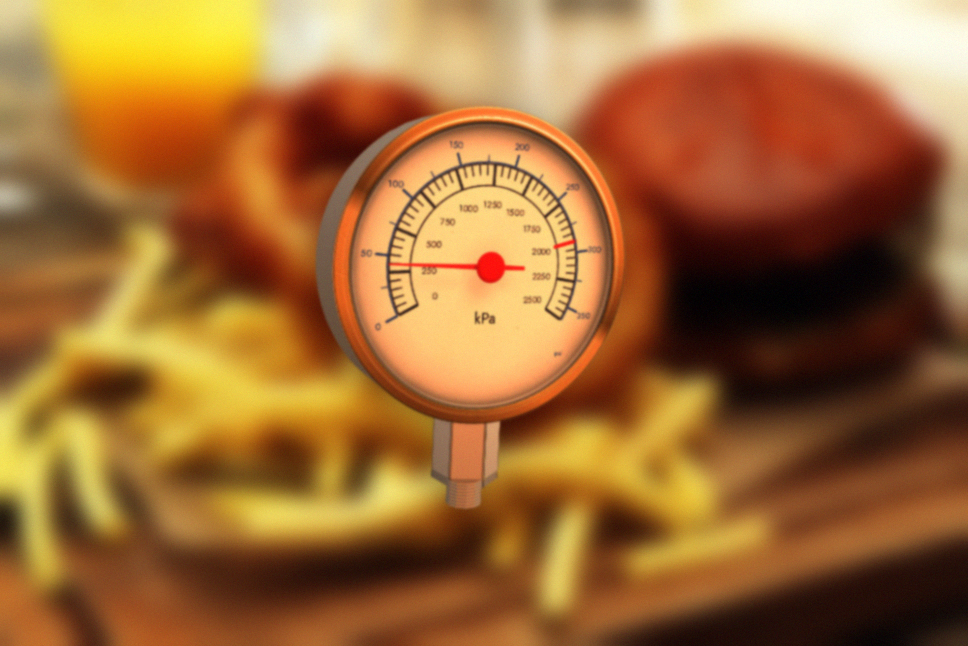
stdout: 300 kPa
